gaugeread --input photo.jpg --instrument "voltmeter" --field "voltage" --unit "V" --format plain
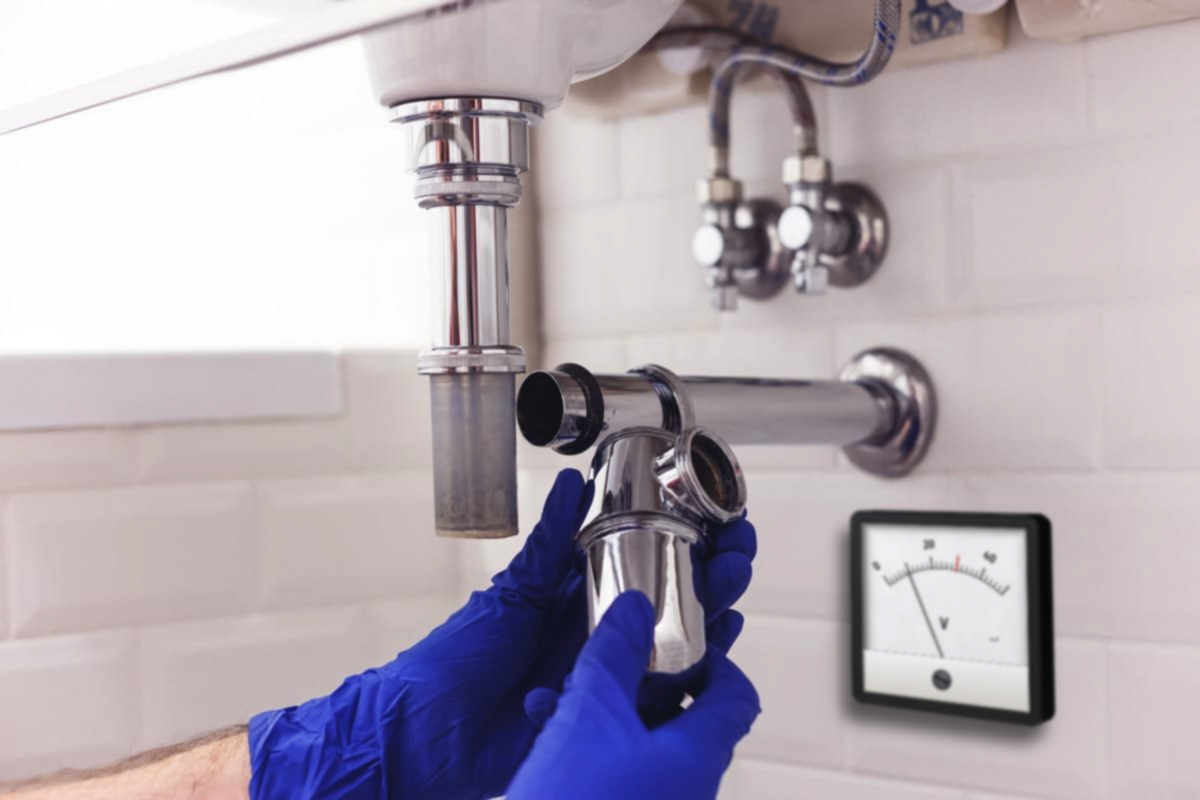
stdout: 10 V
